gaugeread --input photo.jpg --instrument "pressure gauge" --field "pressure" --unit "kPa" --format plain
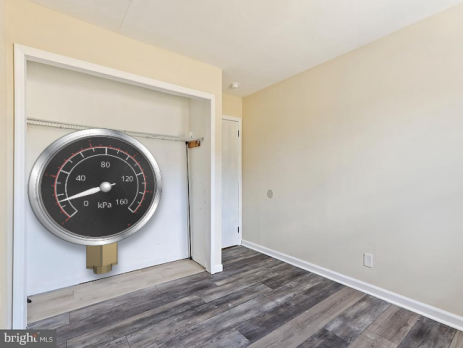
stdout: 15 kPa
